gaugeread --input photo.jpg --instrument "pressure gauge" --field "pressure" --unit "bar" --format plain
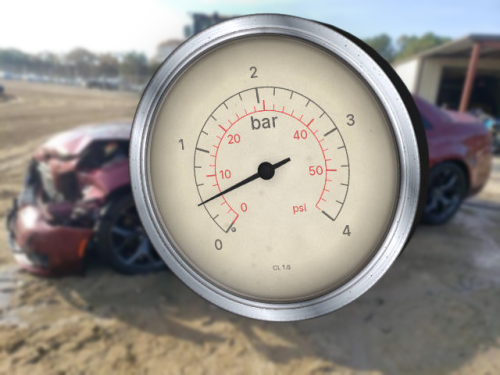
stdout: 0.4 bar
